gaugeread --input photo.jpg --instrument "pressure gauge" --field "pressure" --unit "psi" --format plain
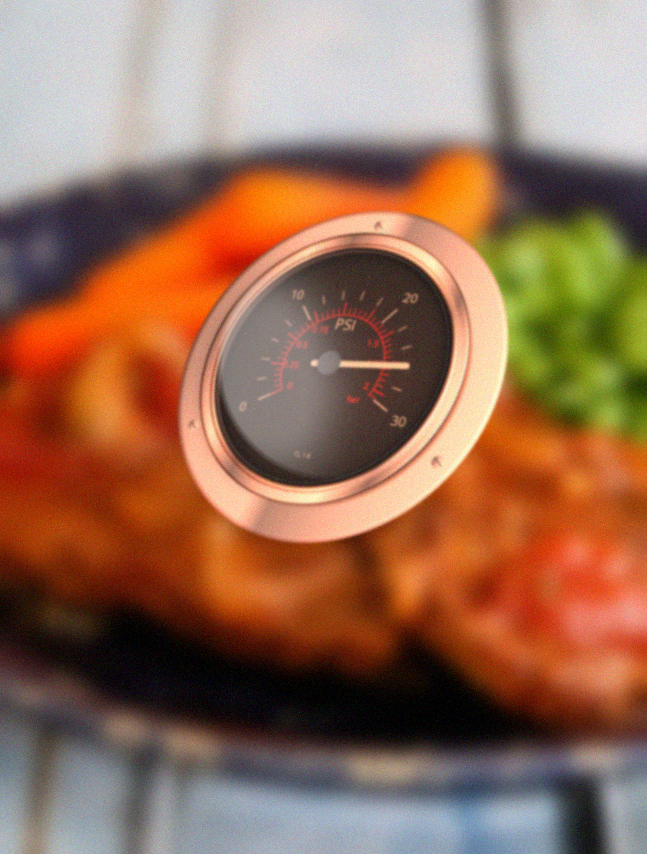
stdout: 26 psi
